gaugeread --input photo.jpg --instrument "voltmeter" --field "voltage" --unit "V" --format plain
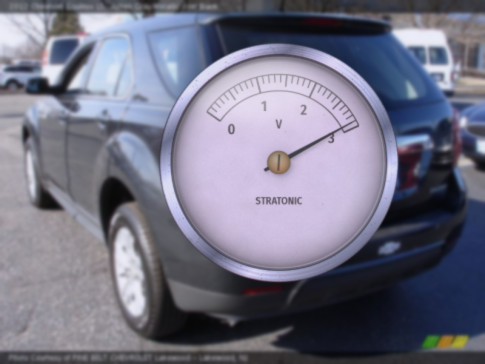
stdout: 2.9 V
